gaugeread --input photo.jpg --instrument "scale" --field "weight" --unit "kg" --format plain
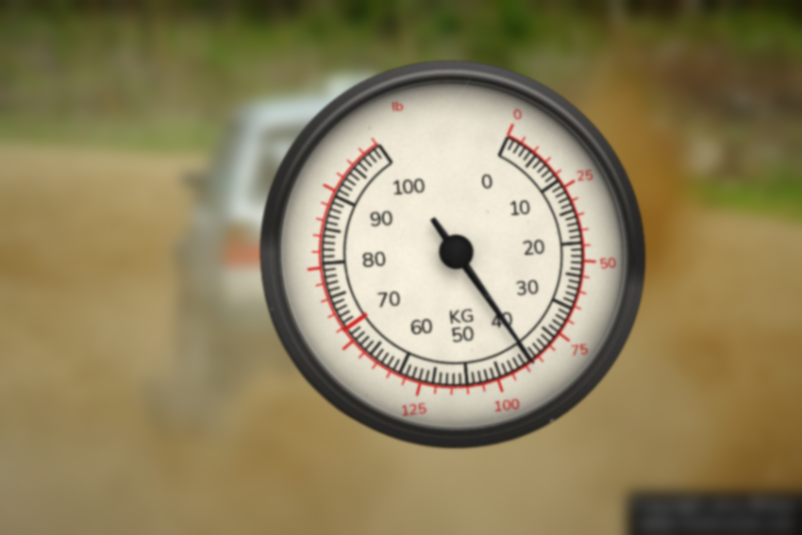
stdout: 40 kg
